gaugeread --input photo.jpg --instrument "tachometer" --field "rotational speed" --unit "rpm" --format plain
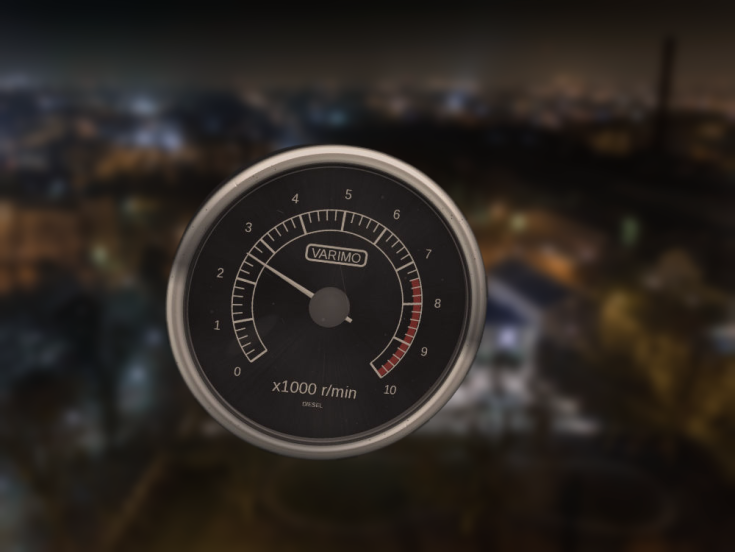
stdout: 2600 rpm
